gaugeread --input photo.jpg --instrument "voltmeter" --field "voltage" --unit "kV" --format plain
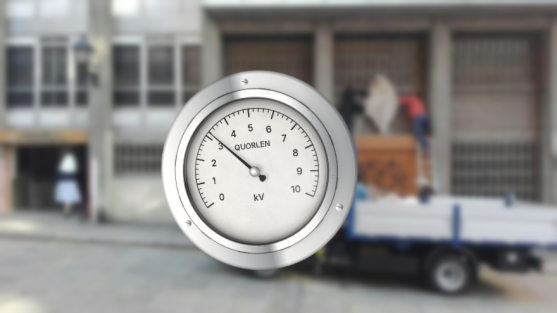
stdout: 3.2 kV
